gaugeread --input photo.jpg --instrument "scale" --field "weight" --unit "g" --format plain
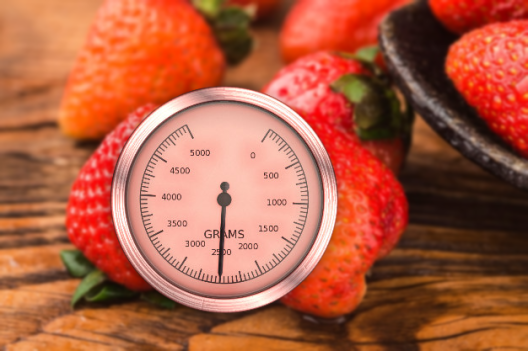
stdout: 2500 g
